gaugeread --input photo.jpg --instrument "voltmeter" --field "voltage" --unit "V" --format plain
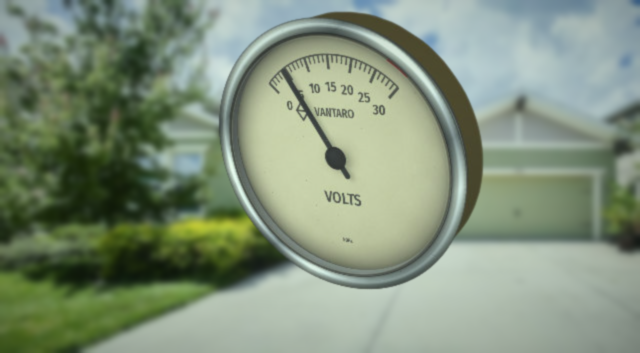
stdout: 5 V
